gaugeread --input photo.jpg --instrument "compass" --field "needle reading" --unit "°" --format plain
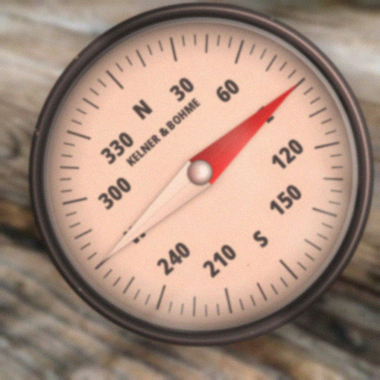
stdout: 90 °
